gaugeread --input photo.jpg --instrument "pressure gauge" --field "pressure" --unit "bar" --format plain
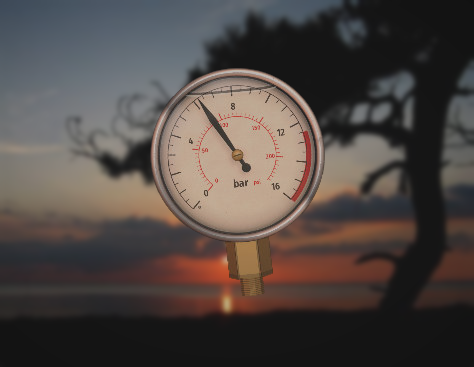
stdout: 6.25 bar
